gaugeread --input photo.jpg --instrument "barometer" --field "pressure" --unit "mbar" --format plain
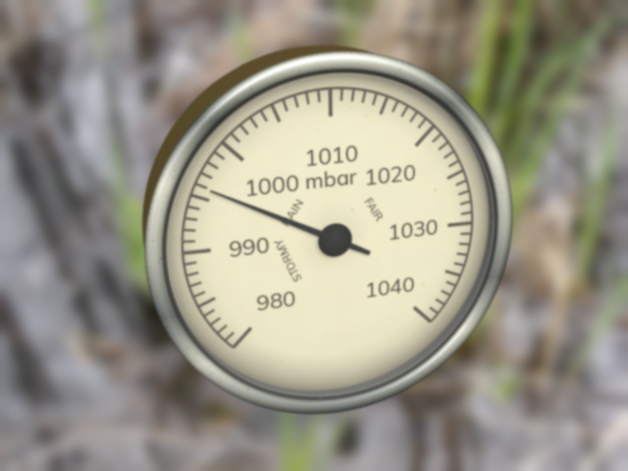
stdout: 996 mbar
